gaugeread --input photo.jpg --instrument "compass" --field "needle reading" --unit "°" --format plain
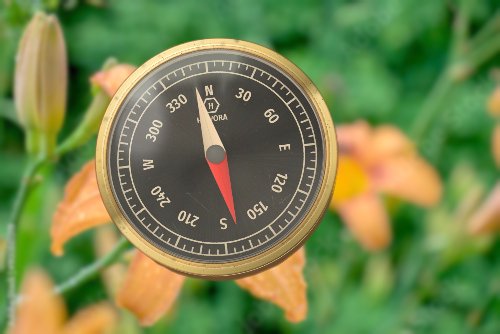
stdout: 170 °
